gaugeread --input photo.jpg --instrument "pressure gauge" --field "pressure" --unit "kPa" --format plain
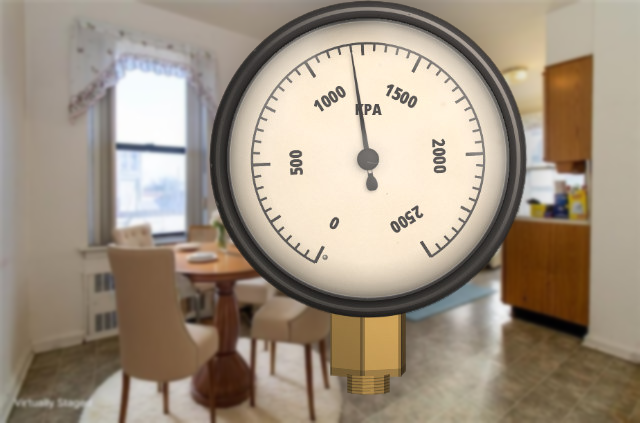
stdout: 1200 kPa
